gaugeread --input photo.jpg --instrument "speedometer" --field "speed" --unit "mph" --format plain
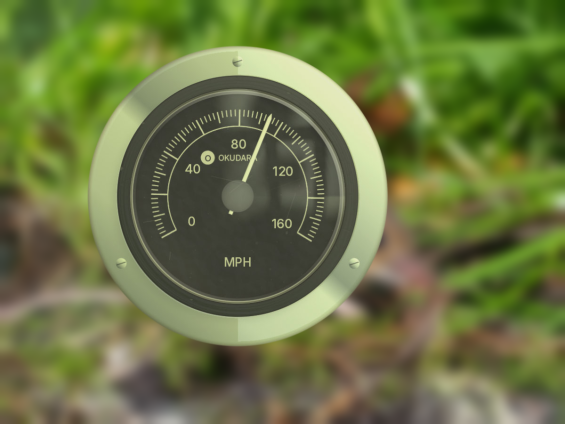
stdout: 94 mph
